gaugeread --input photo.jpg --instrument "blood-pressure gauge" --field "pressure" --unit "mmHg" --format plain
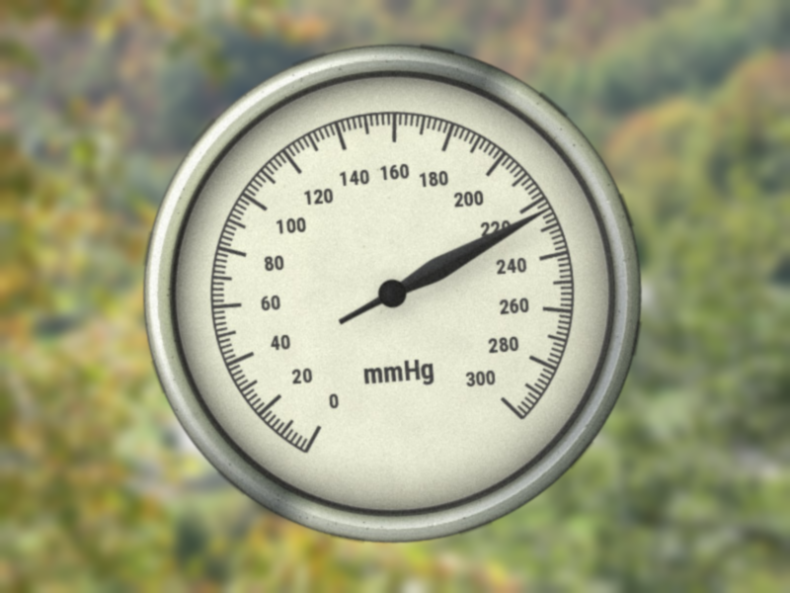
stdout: 224 mmHg
